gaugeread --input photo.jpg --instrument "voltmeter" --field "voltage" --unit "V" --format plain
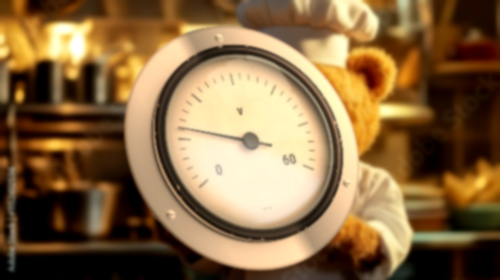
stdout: 12 V
